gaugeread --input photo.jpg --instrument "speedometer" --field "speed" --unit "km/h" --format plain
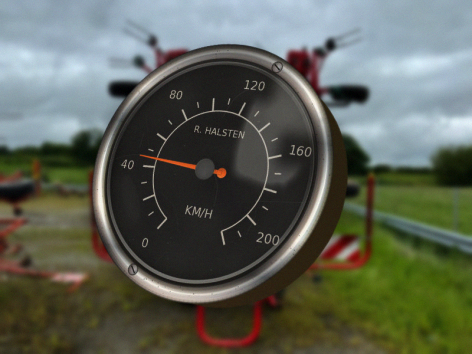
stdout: 45 km/h
